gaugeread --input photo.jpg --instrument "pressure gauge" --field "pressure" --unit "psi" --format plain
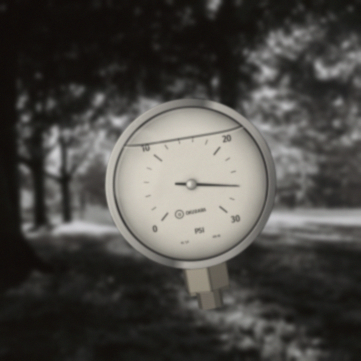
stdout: 26 psi
